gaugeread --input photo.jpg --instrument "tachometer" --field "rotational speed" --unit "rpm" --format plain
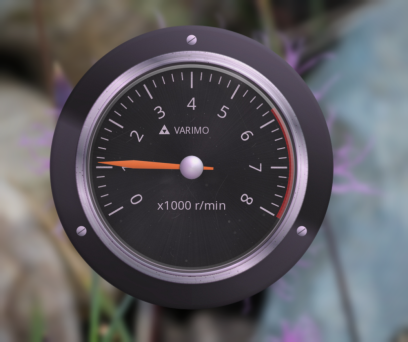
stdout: 1100 rpm
